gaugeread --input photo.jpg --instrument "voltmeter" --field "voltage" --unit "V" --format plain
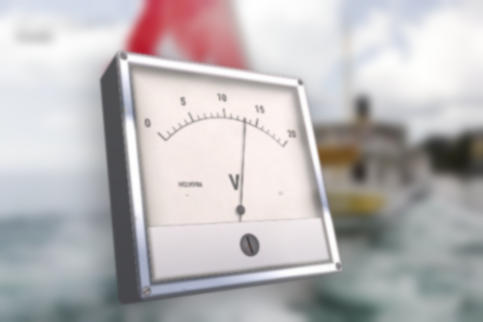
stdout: 13 V
